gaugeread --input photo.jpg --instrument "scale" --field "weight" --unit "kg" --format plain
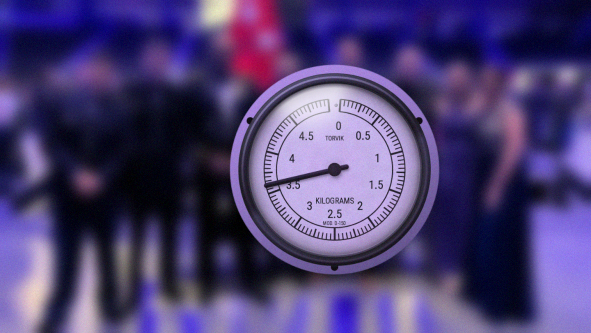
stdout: 3.6 kg
